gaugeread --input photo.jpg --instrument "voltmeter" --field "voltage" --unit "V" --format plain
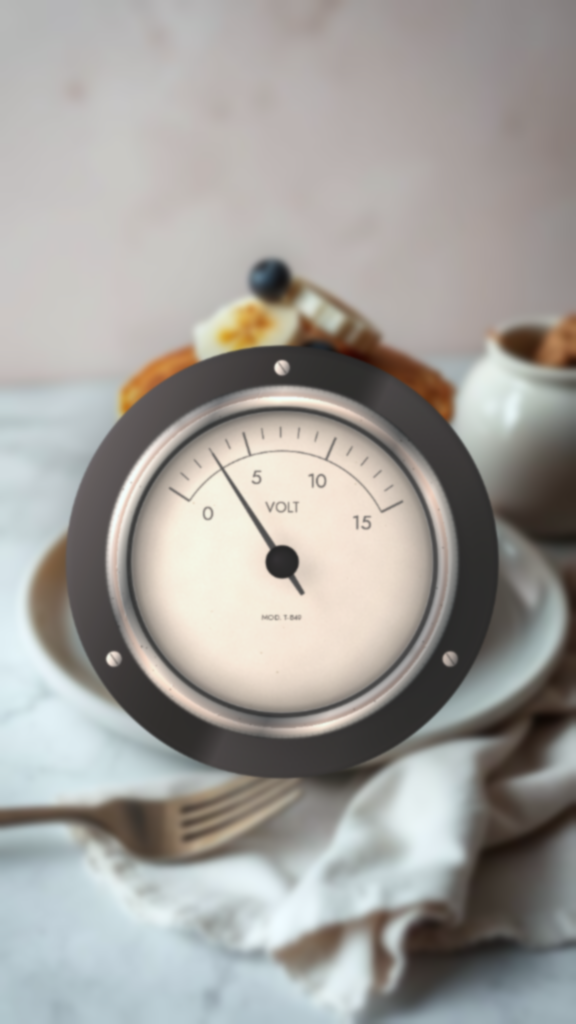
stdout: 3 V
